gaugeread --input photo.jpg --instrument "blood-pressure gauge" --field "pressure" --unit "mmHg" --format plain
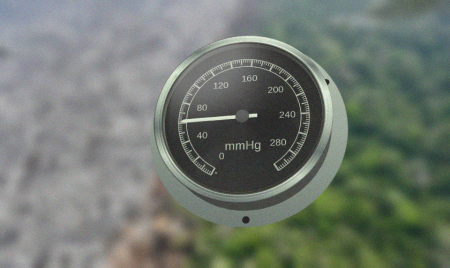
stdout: 60 mmHg
